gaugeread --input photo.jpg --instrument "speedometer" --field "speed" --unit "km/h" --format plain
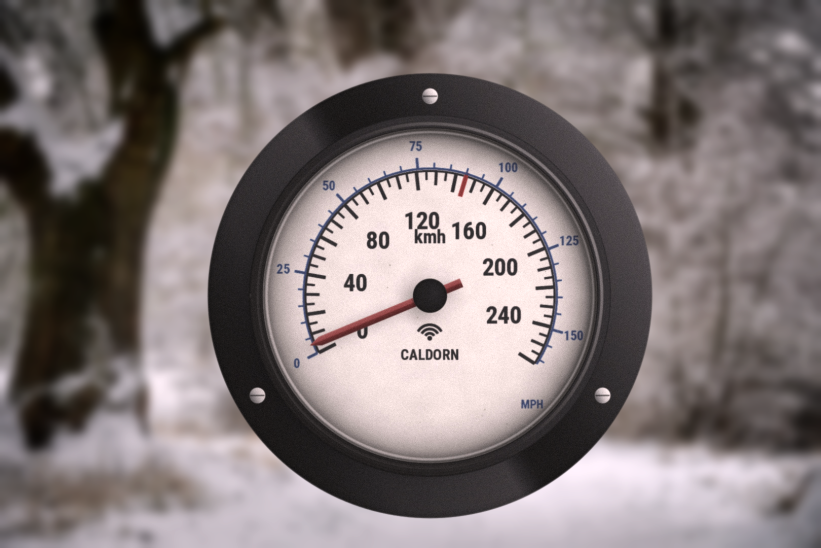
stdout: 5 km/h
